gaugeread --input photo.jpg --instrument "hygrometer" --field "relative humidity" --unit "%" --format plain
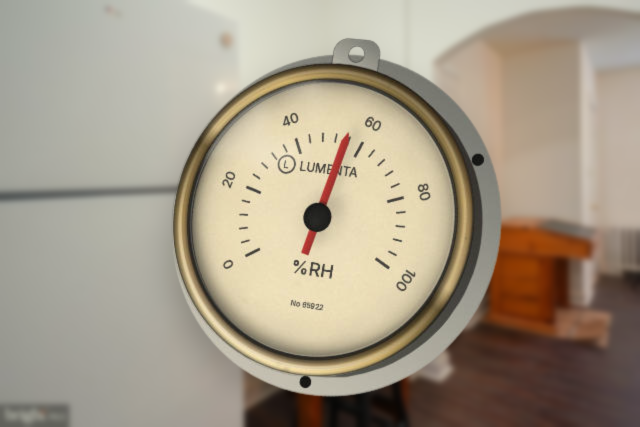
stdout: 56 %
